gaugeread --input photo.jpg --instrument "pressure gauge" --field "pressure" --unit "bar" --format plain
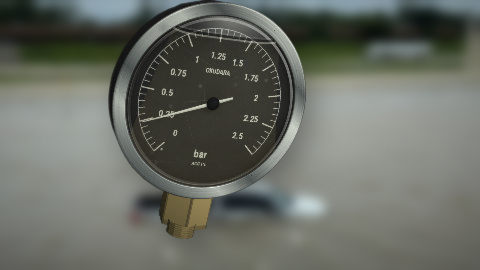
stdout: 0.25 bar
